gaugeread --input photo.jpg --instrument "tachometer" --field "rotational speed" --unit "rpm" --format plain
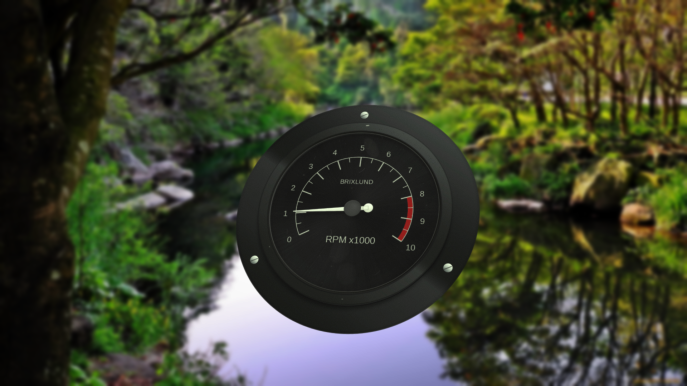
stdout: 1000 rpm
